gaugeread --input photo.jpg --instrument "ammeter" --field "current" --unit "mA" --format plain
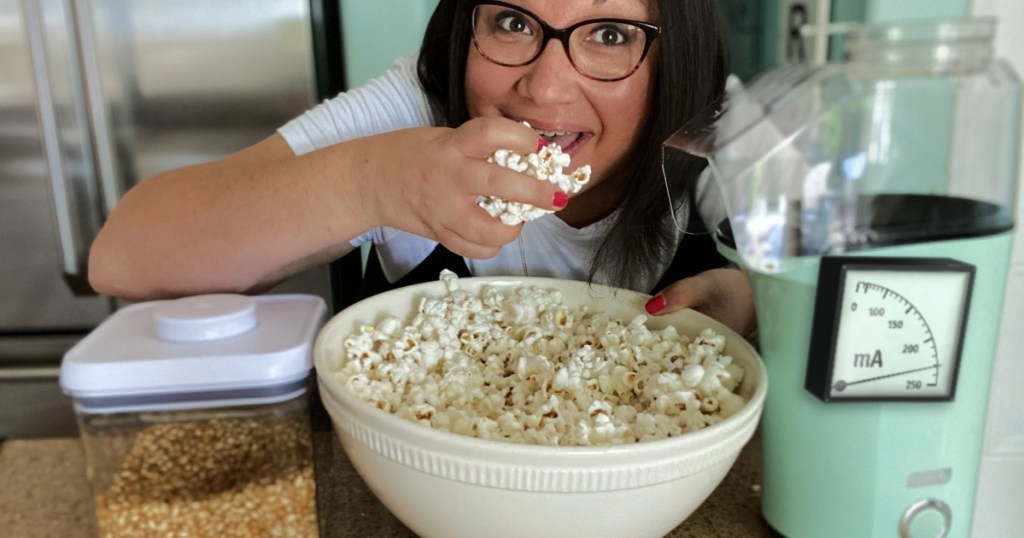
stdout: 230 mA
